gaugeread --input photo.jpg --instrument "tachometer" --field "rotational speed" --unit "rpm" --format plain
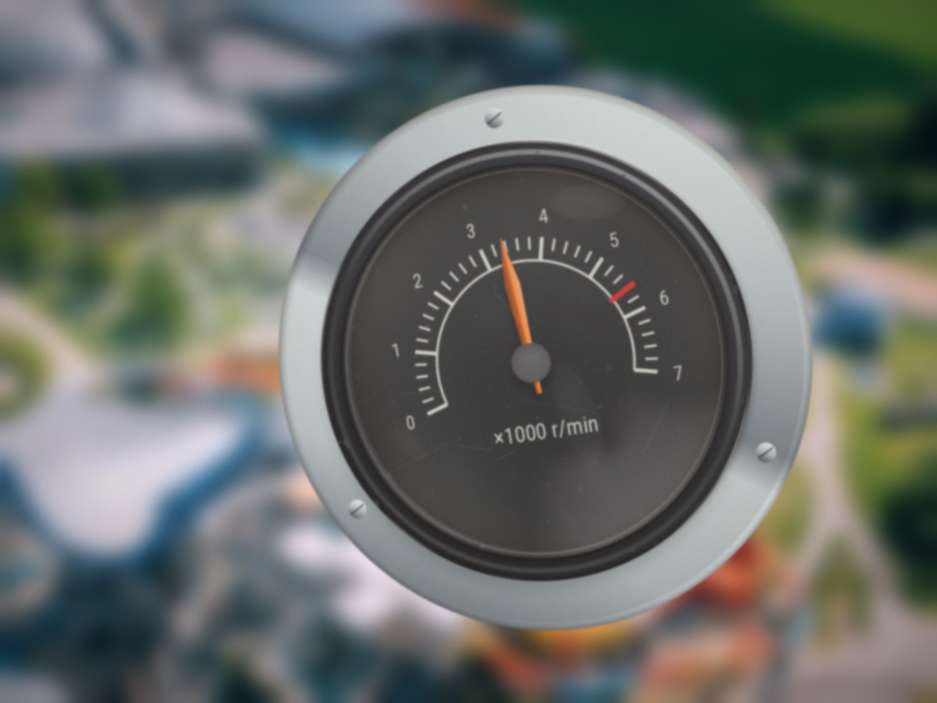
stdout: 3400 rpm
